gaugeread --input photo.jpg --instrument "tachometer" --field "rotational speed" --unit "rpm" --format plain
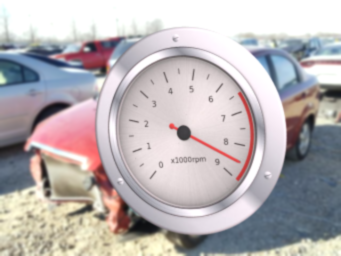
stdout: 8500 rpm
